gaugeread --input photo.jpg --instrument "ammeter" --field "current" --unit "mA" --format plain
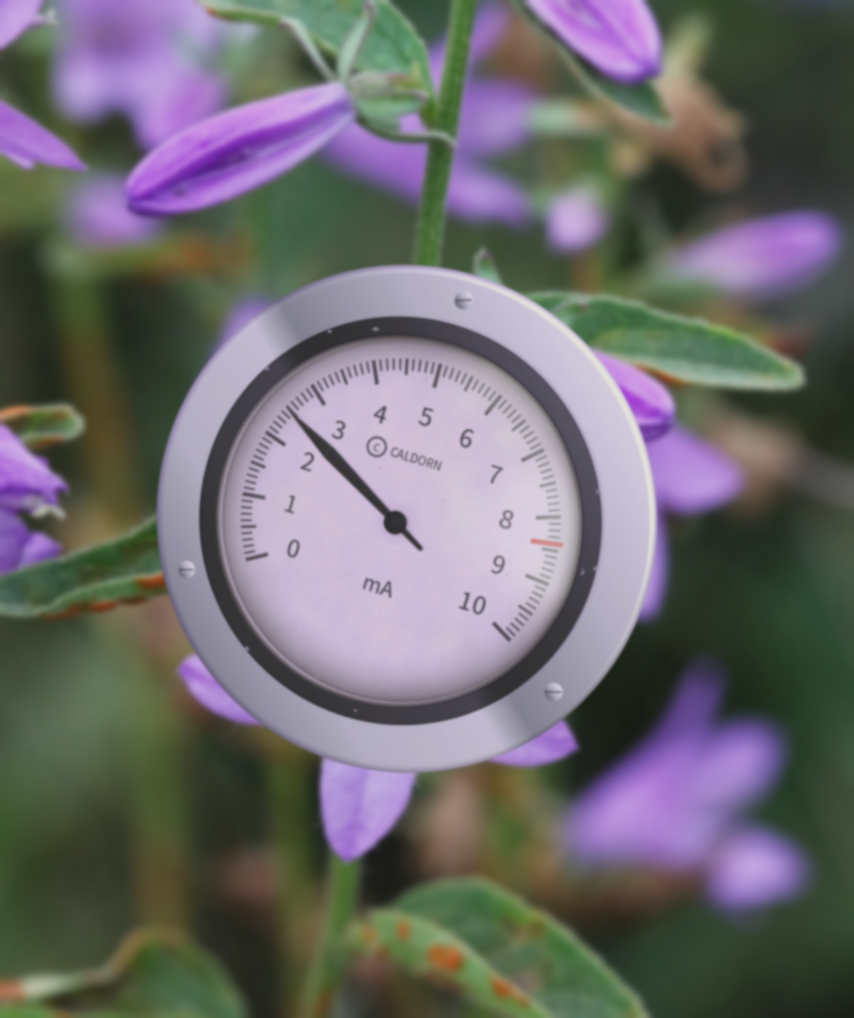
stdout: 2.5 mA
